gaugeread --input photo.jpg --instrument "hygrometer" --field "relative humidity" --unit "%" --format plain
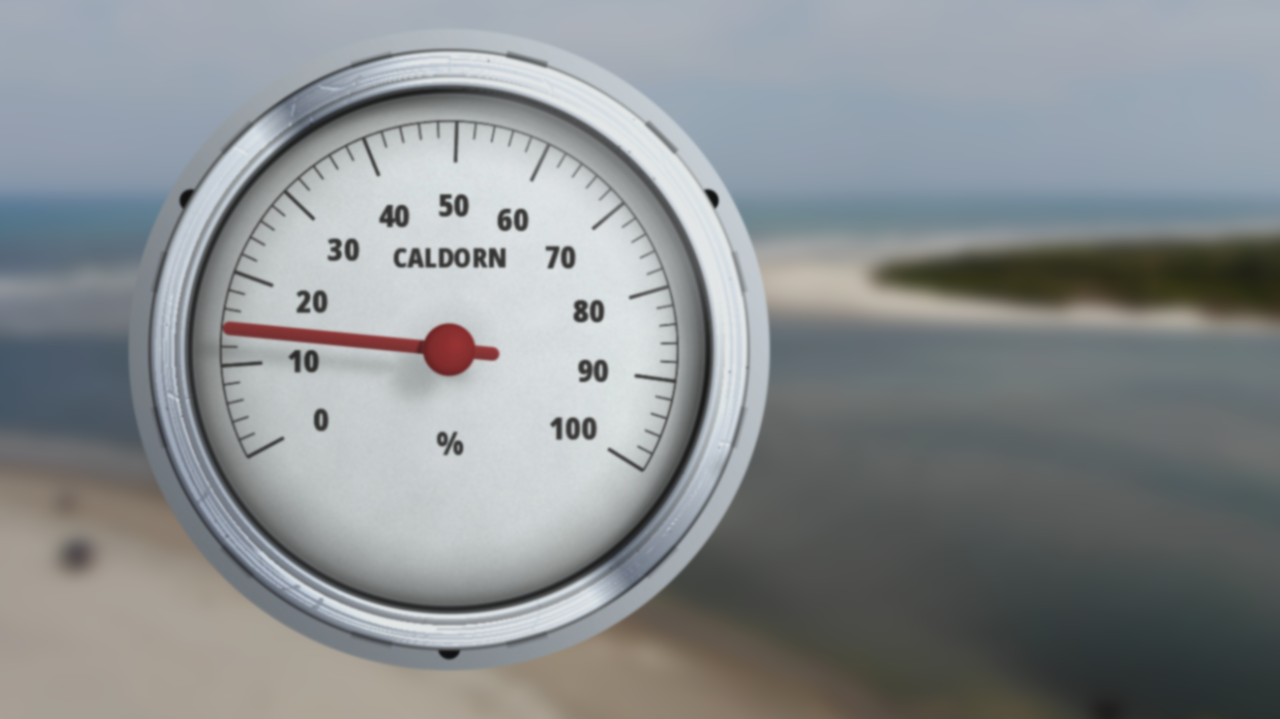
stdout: 14 %
